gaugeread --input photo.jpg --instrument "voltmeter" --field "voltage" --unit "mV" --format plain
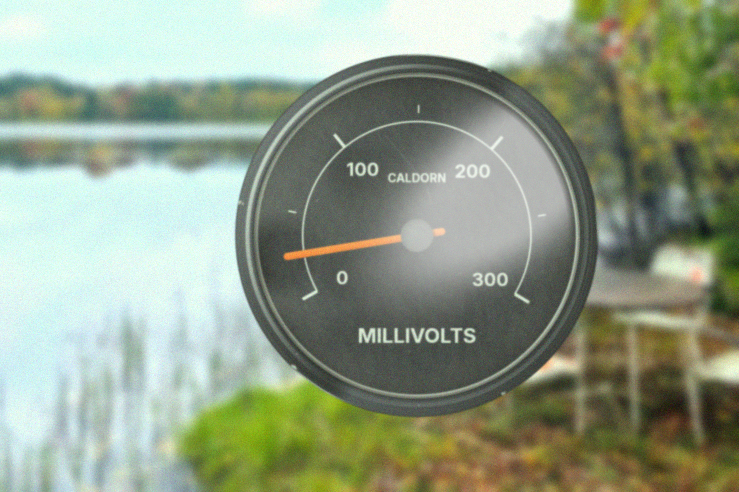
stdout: 25 mV
